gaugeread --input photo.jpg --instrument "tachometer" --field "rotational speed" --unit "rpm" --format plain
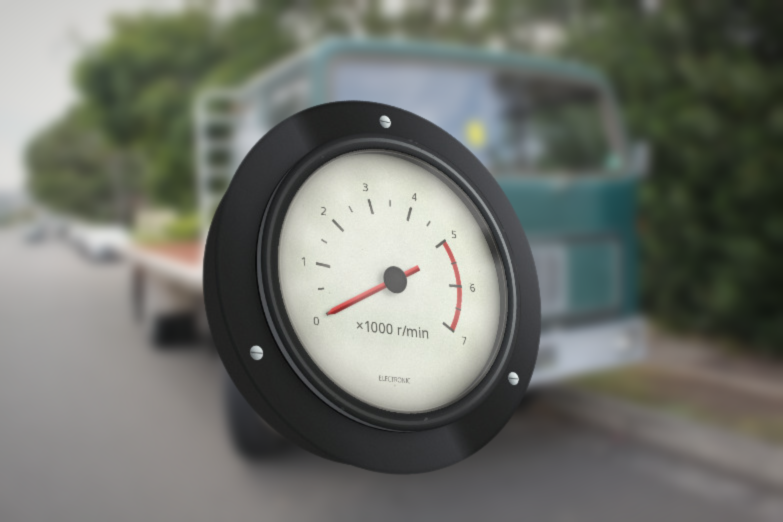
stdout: 0 rpm
